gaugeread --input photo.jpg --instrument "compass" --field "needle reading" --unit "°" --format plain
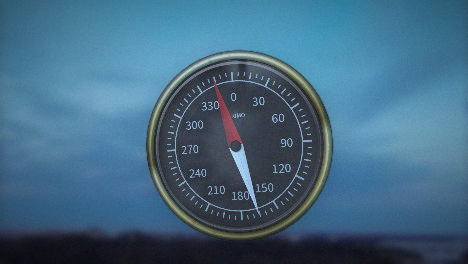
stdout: 345 °
